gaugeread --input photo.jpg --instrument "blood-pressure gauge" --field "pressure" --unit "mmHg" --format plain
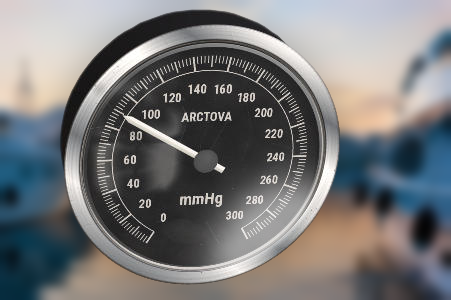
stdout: 90 mmHg
